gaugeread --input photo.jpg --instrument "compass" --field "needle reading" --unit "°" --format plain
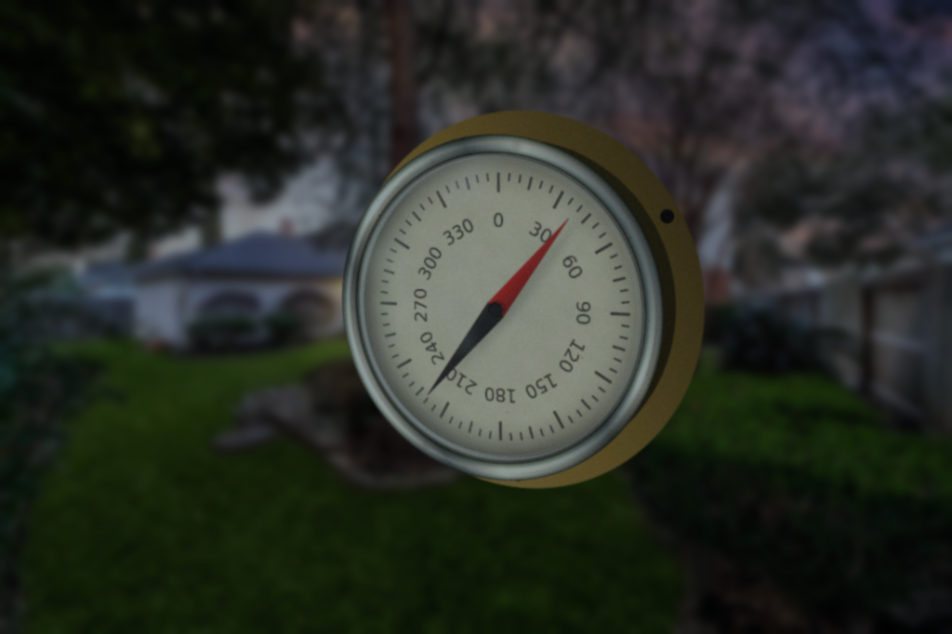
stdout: 40 °
